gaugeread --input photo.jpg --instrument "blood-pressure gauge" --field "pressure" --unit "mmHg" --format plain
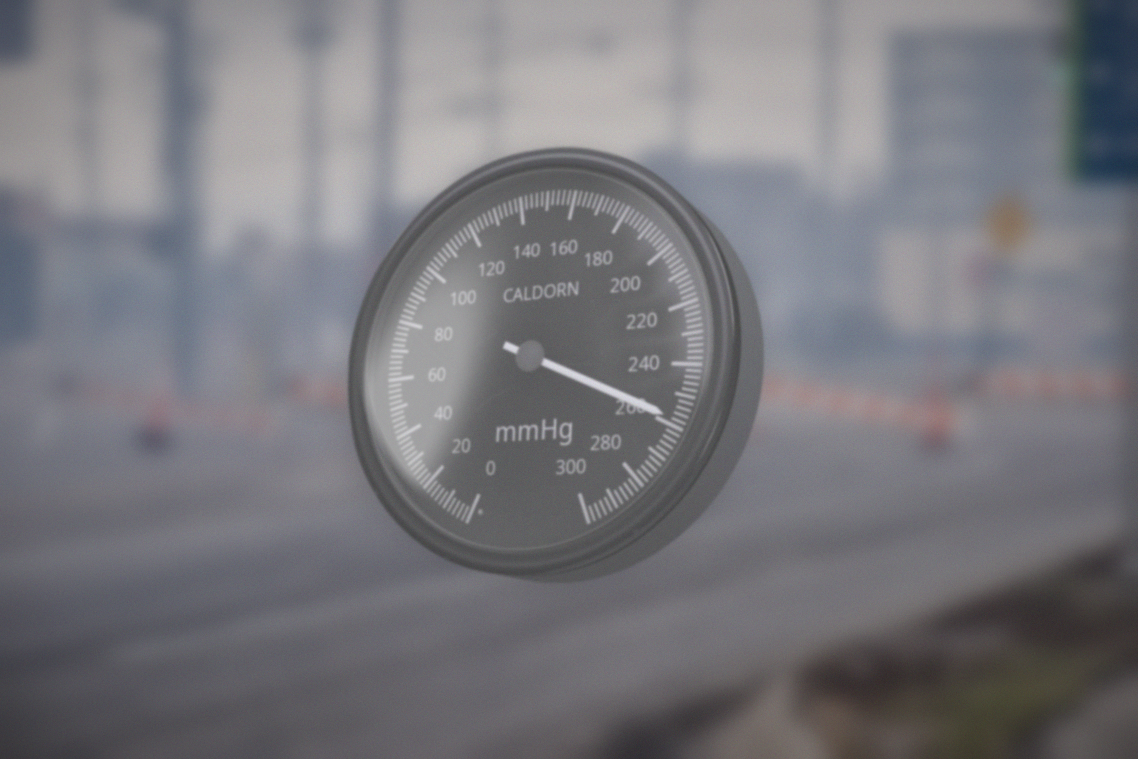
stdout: 258 mmHg
